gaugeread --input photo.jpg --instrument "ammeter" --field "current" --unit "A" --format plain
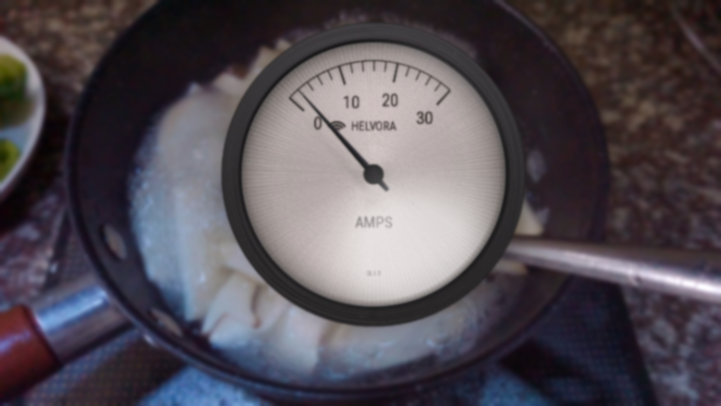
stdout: 2 A
